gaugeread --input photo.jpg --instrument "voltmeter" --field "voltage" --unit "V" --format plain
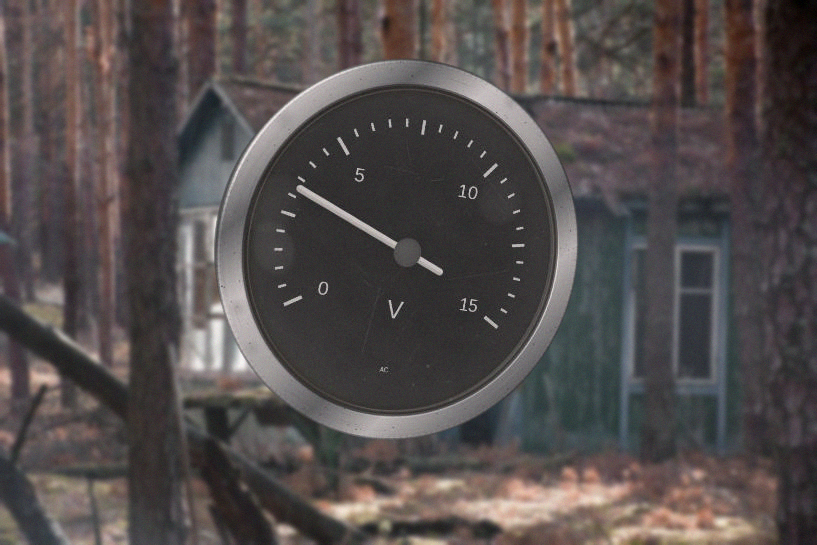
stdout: 3.25 V
